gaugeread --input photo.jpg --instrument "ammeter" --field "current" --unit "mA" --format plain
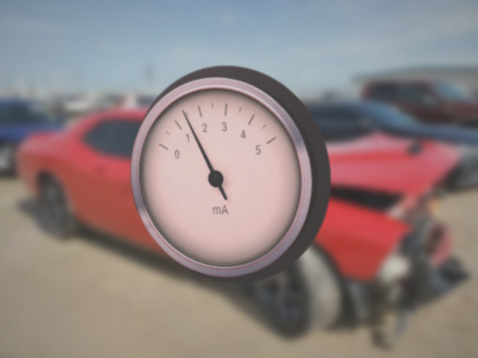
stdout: 1.5 mA
